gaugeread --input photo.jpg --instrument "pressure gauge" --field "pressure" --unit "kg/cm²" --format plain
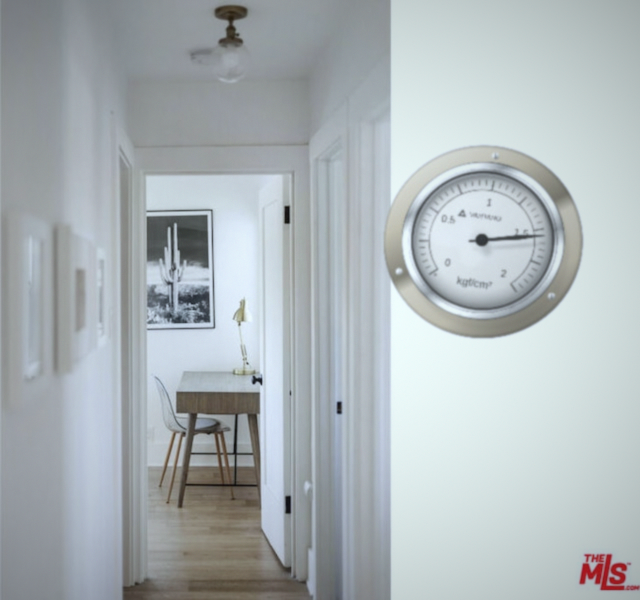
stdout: 1.55 kg/cm²
